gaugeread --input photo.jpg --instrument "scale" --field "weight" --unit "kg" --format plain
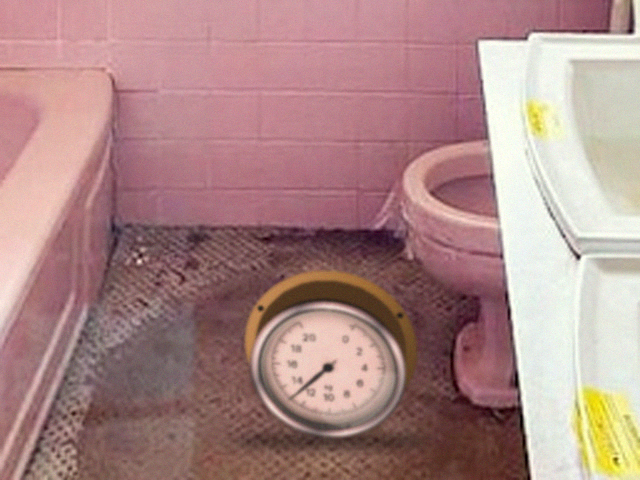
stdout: 13 kg
